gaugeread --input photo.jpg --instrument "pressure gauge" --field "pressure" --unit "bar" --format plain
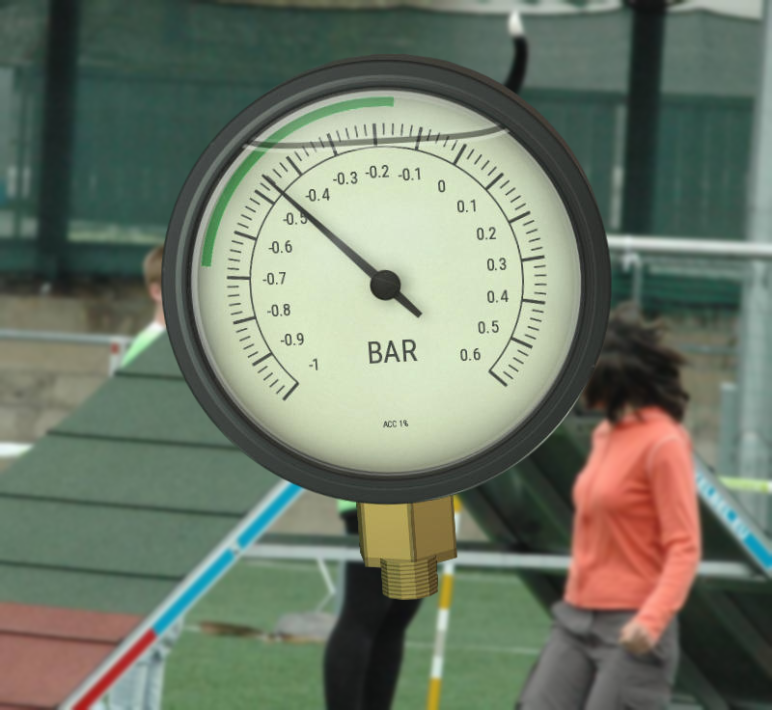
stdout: -0.46 bar
